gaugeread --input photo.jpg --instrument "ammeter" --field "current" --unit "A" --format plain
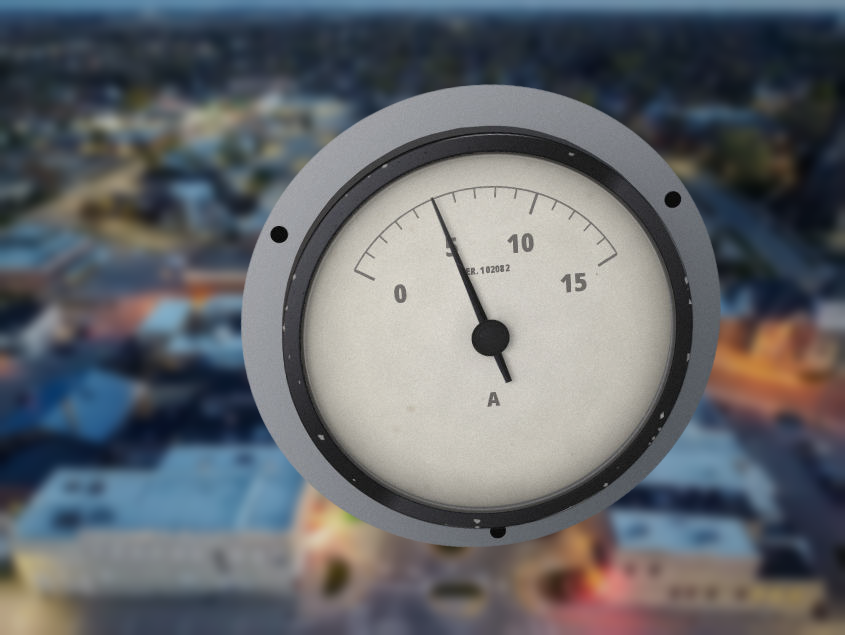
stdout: 5 A
